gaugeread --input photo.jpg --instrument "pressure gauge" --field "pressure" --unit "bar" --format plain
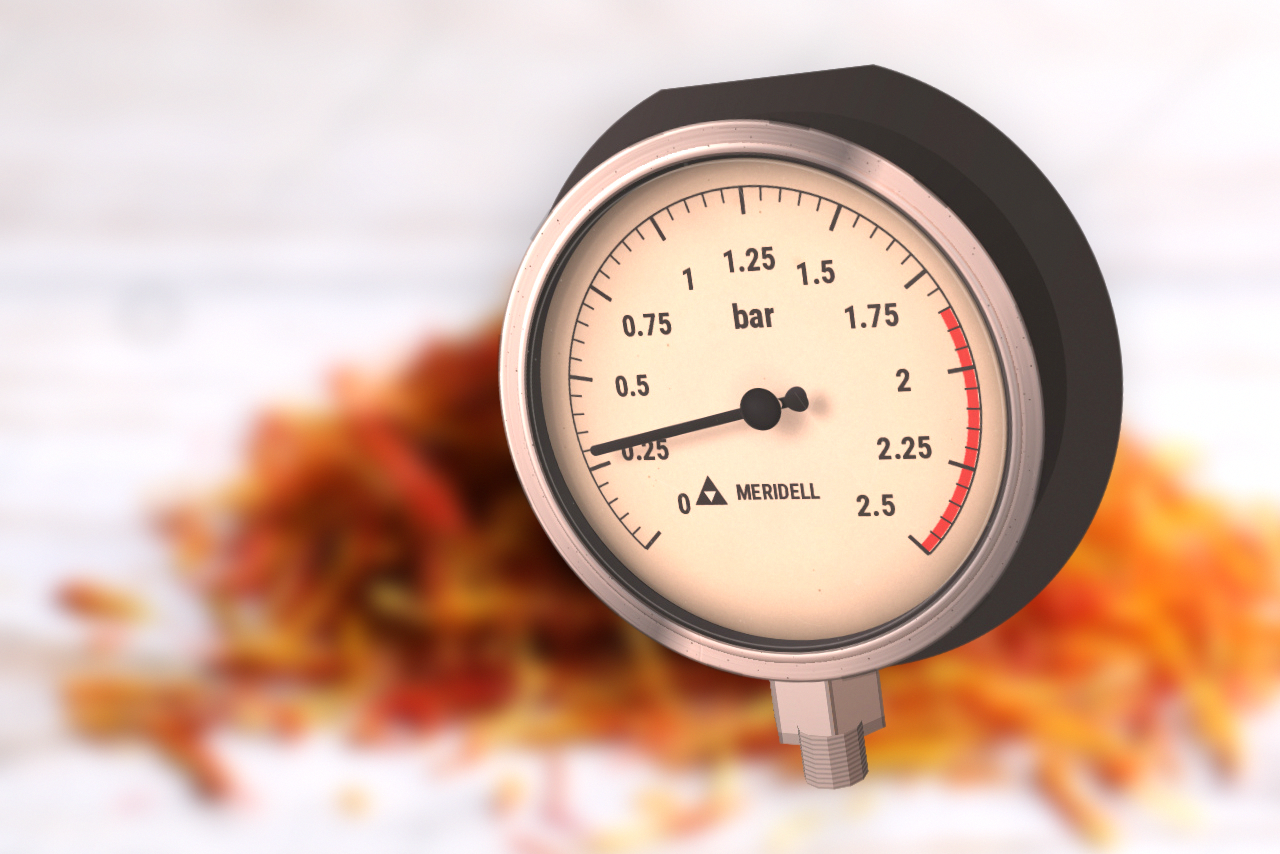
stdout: 0.3 bar
